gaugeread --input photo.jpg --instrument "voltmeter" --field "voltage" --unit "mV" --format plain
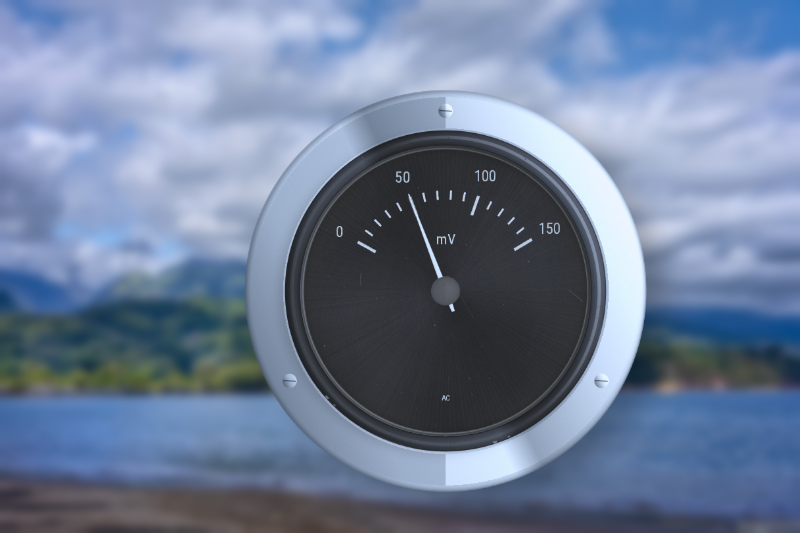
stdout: 50 mV
